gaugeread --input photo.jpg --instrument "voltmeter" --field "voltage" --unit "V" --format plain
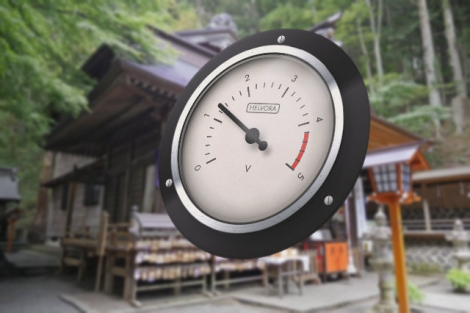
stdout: 1.3 V
